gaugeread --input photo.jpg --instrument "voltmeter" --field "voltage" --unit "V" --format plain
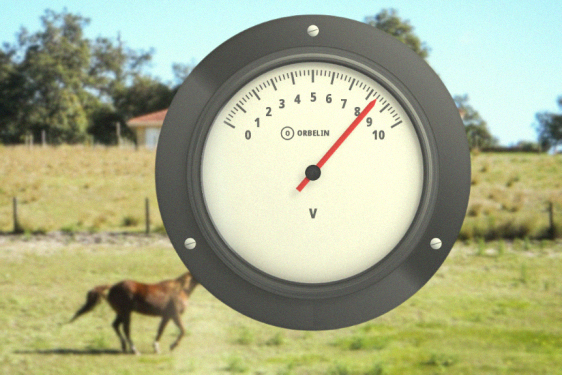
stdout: 8.4 V
